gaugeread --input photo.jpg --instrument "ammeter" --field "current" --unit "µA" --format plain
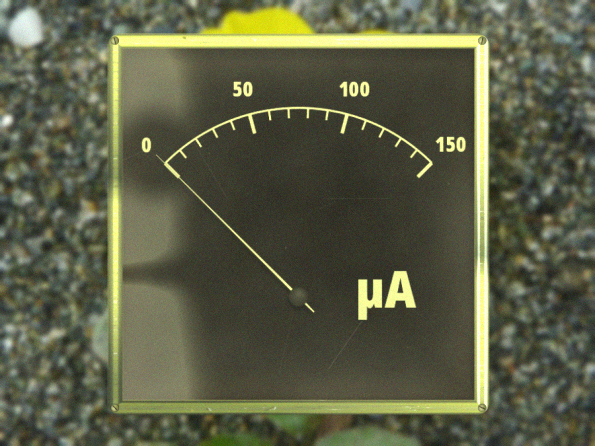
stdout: 0 µA
